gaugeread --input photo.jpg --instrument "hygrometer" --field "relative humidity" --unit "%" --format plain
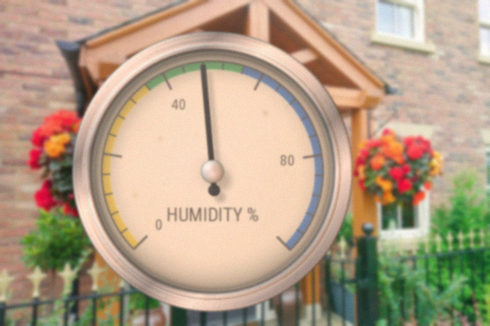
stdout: 48 %
